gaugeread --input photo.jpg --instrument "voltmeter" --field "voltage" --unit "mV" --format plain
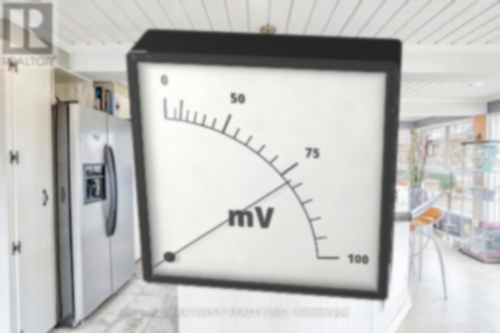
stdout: 77.5 mV
